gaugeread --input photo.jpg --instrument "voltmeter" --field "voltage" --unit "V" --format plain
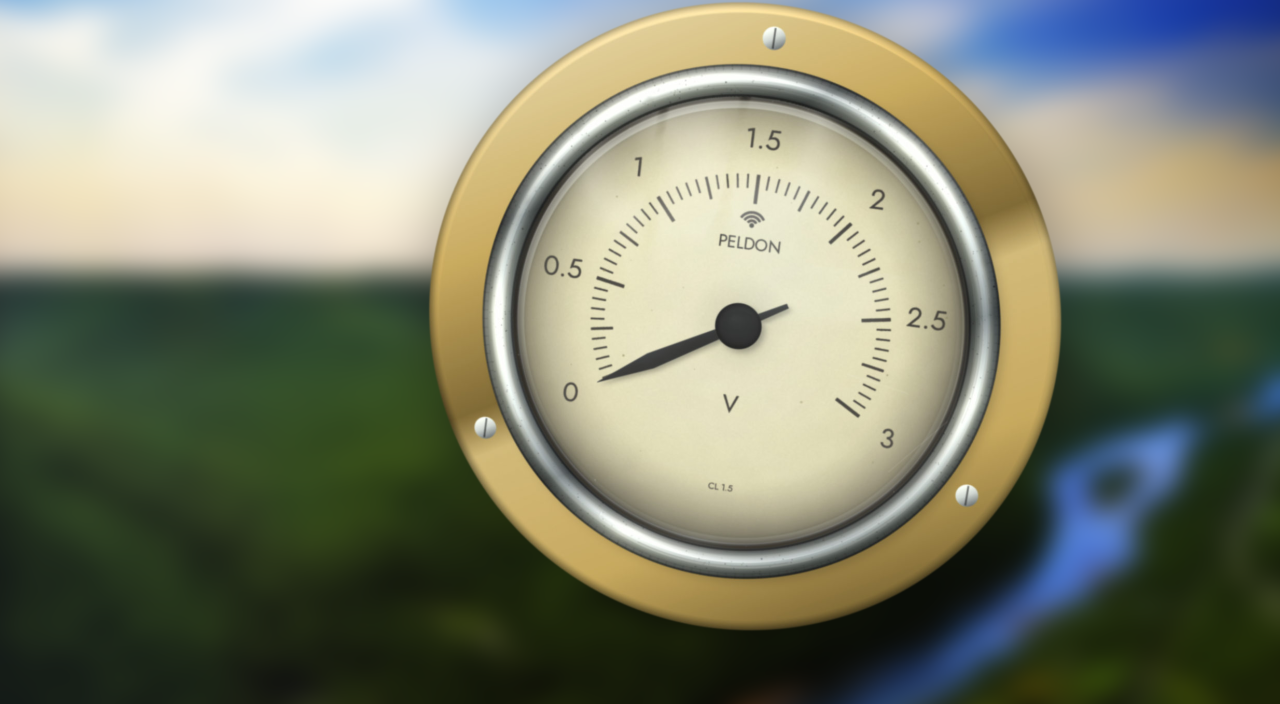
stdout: 0 V
